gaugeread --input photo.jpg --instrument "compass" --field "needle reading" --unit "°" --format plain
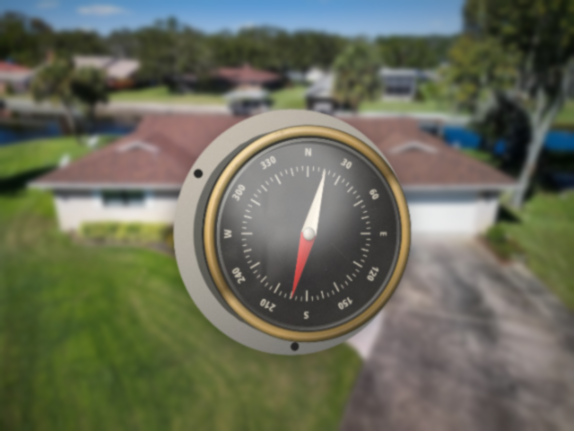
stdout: 195 °
